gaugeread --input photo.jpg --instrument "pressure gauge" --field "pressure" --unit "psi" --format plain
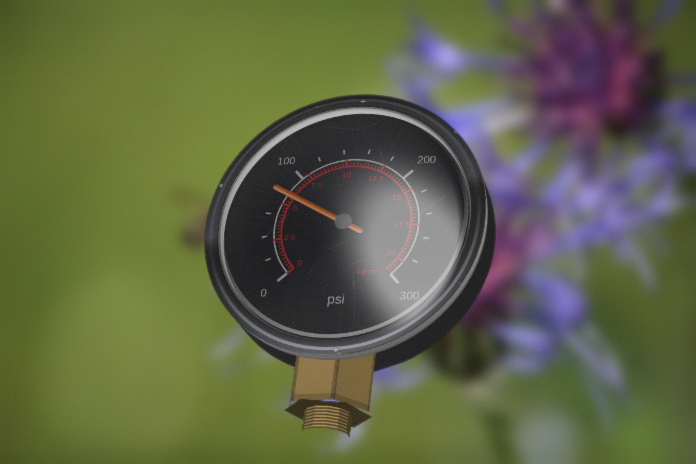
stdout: 80 psi
